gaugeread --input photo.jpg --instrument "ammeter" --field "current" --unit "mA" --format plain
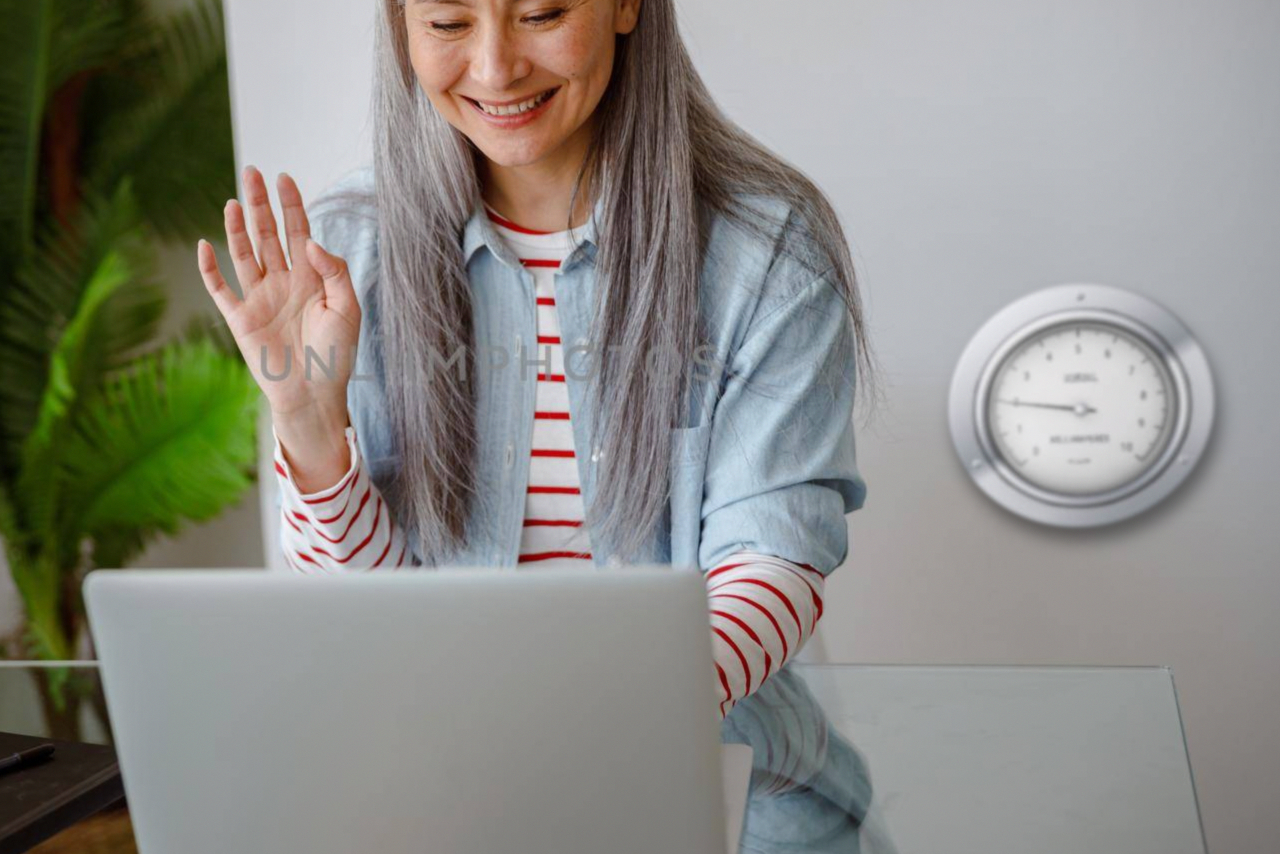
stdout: 2 mA
